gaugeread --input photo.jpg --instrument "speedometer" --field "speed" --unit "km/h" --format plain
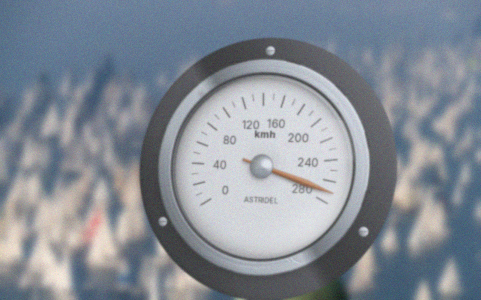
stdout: 270 km/h
